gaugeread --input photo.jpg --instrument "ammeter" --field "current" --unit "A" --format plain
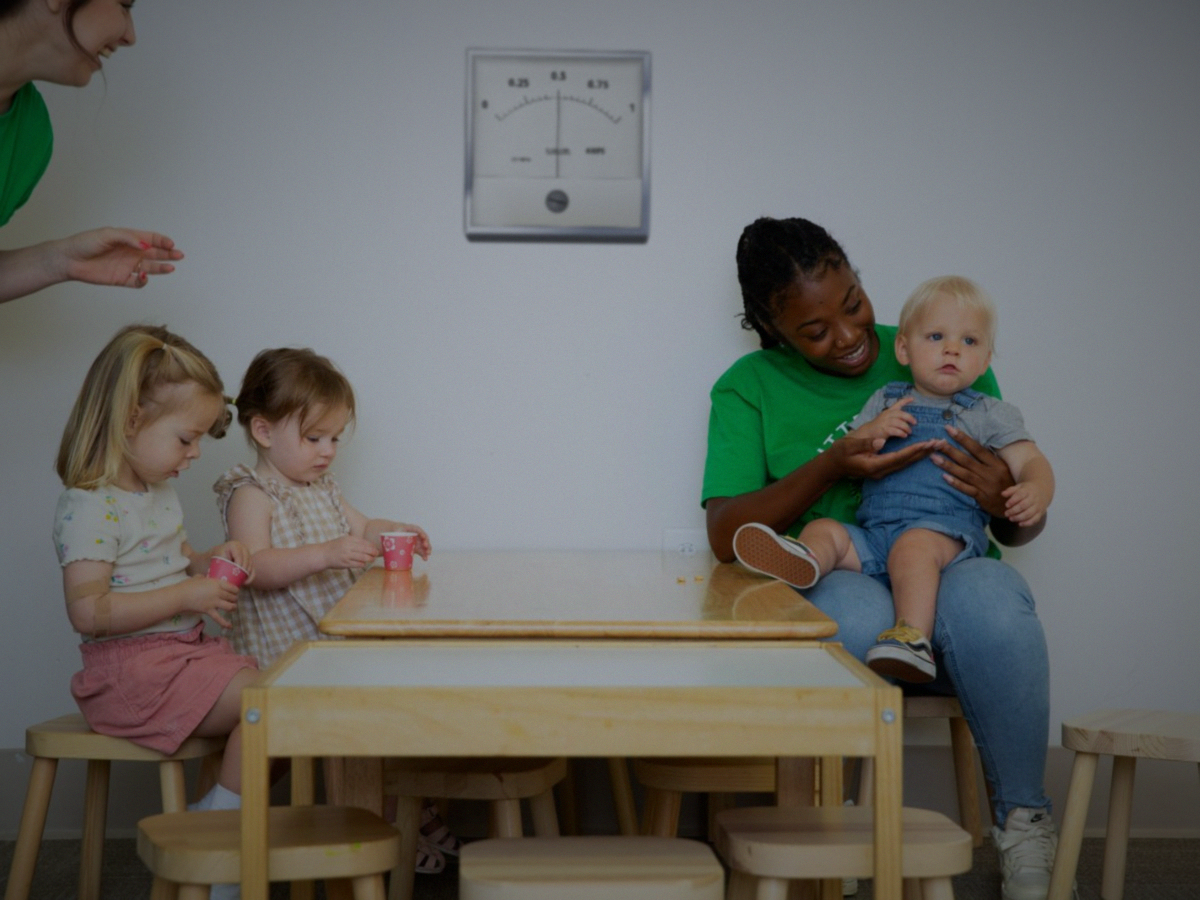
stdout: 0.5 A
